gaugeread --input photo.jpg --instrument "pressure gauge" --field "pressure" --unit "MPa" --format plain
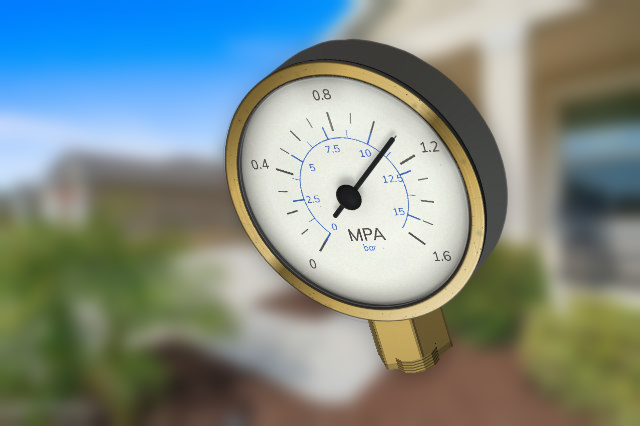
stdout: 1.1 MPa
